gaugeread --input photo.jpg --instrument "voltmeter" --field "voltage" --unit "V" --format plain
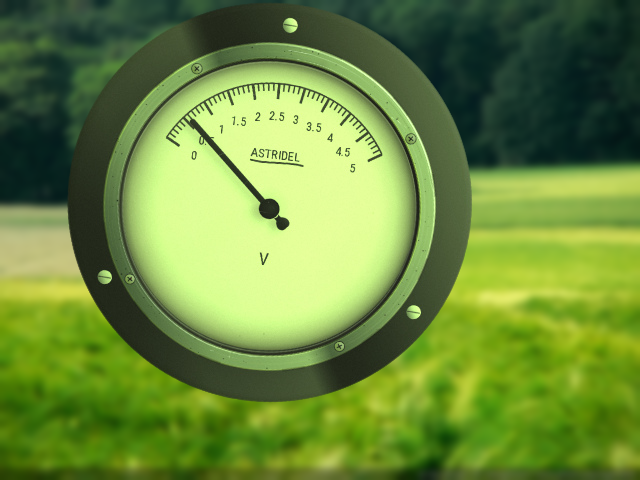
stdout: 0.6 V
